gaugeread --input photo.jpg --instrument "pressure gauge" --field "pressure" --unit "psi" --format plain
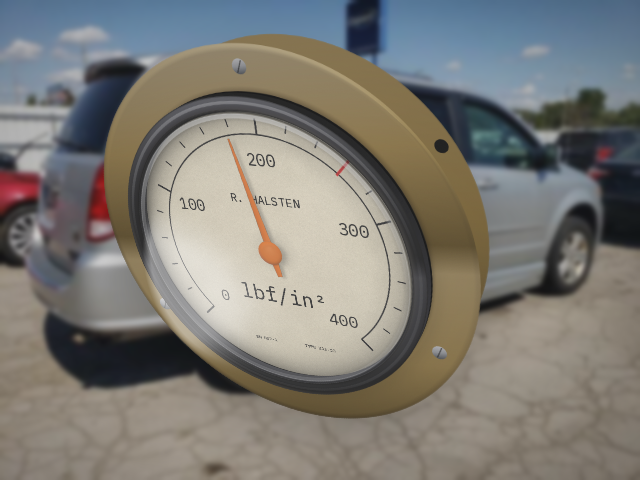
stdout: 180 psi
